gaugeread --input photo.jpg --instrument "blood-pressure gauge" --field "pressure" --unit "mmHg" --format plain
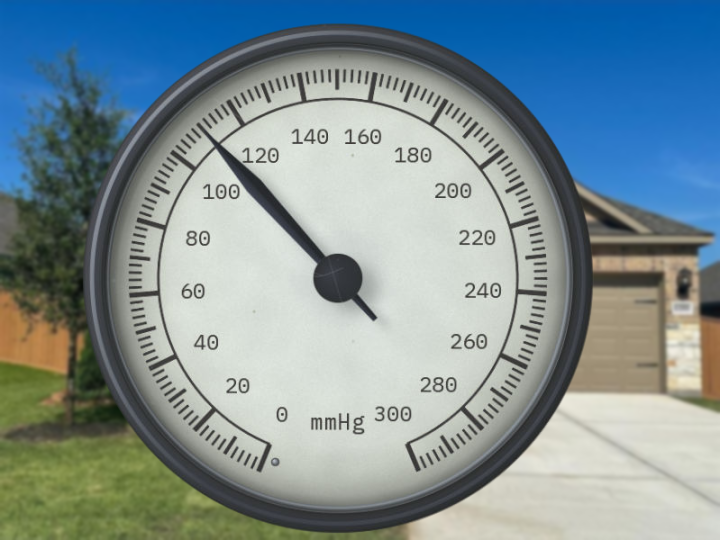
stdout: 110 mmHg
